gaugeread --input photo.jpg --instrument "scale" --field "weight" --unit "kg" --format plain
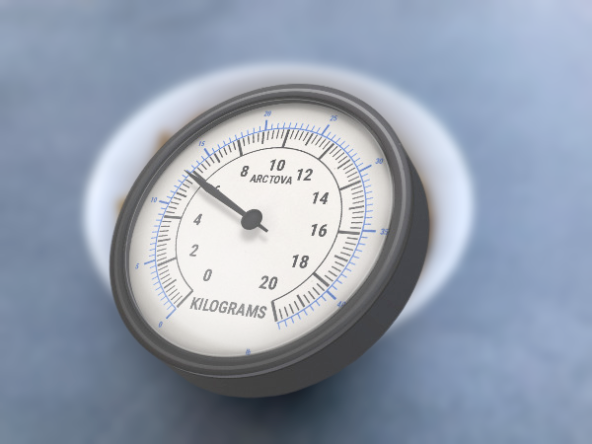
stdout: 5.8 kg
